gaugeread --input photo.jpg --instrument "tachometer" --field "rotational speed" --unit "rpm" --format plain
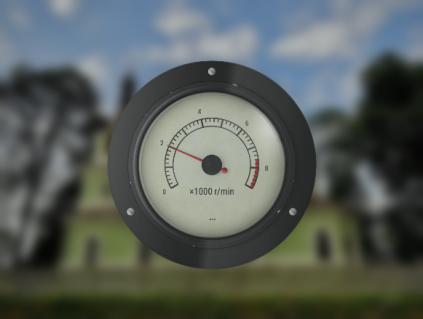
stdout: 2000 rpm
